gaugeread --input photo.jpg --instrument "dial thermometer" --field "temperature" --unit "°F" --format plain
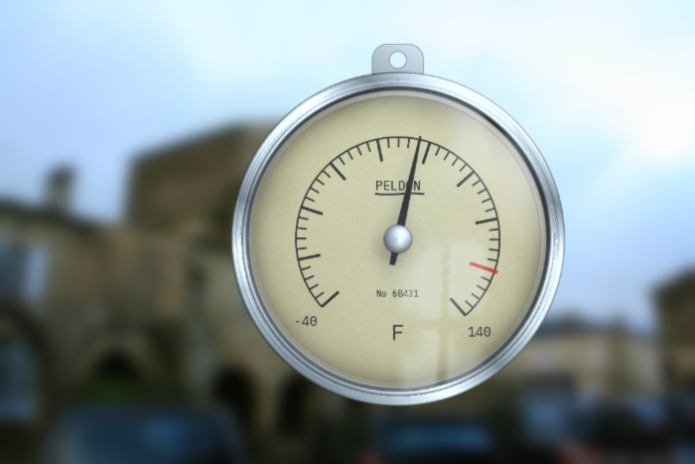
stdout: 56 °F
